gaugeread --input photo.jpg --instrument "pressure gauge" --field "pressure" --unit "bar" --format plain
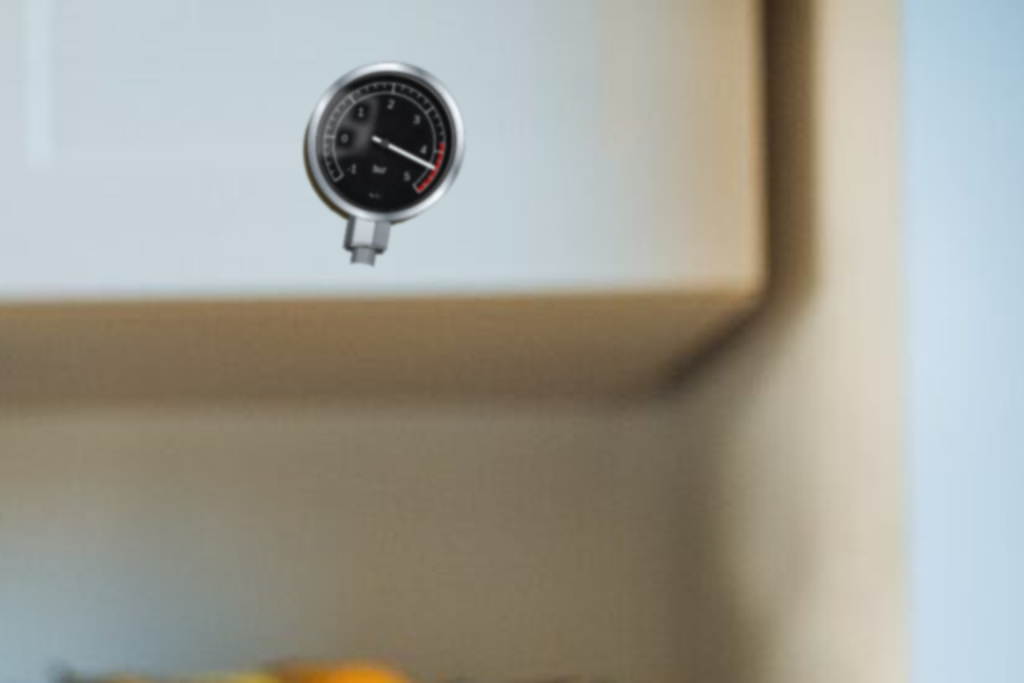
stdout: 4.4 bar
